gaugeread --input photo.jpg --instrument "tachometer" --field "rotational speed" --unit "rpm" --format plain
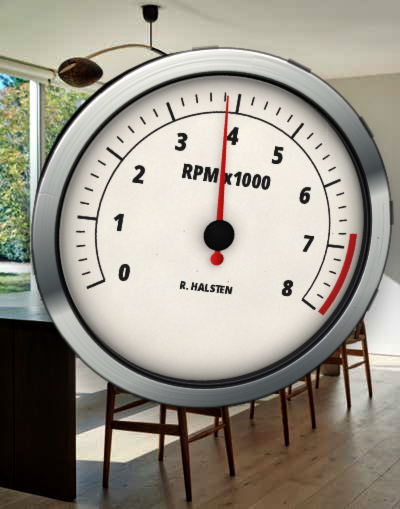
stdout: 3800 rpm
